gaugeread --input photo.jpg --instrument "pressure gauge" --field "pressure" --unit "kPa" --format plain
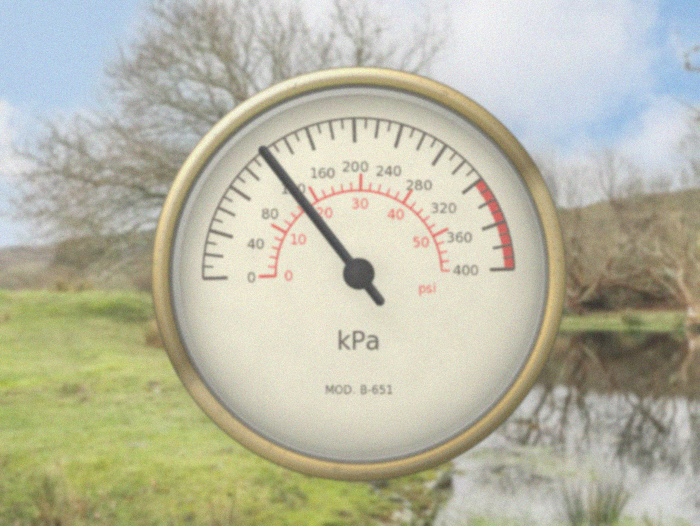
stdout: 120 kPa
